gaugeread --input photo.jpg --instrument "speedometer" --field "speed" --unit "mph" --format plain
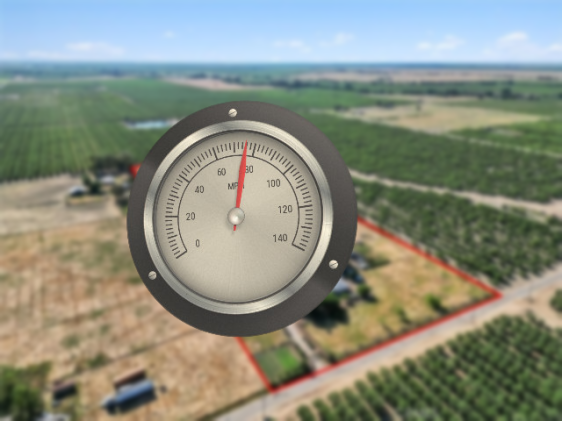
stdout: 76 mph
